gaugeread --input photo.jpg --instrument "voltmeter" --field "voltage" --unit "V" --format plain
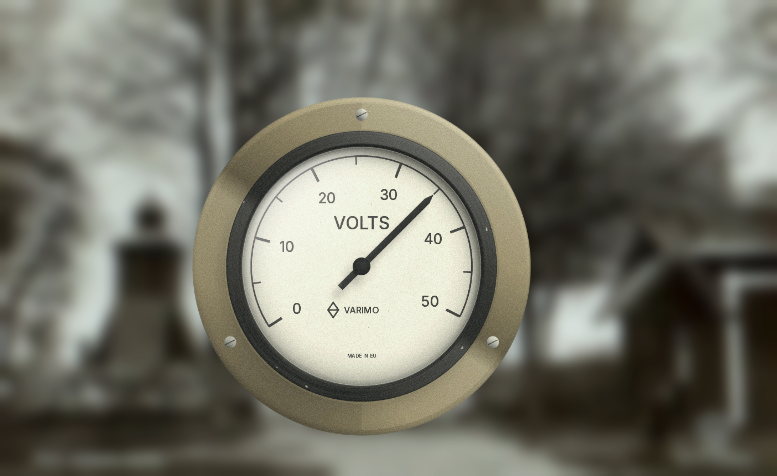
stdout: 35 V
